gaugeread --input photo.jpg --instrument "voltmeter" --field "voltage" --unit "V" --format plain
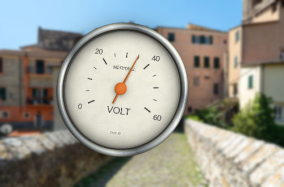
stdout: 35 V
